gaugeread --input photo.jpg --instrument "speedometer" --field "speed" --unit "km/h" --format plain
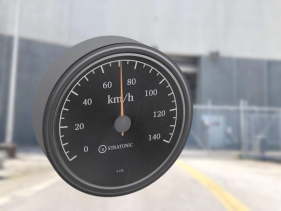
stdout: 70 km/h
